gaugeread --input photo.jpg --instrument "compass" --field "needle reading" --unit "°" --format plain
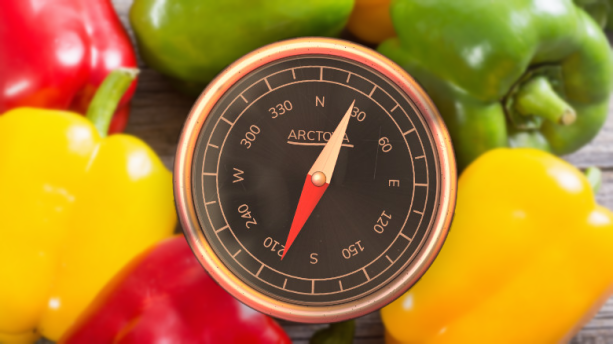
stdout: 202.5 °
